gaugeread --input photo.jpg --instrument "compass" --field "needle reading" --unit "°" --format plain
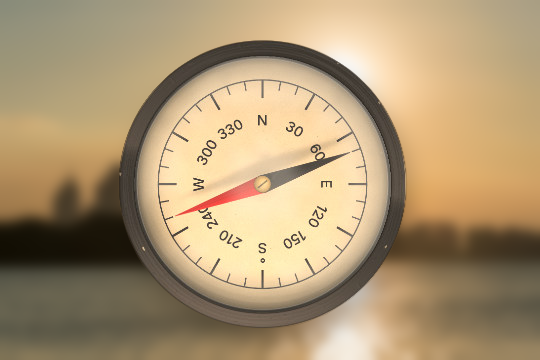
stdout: 250 °
